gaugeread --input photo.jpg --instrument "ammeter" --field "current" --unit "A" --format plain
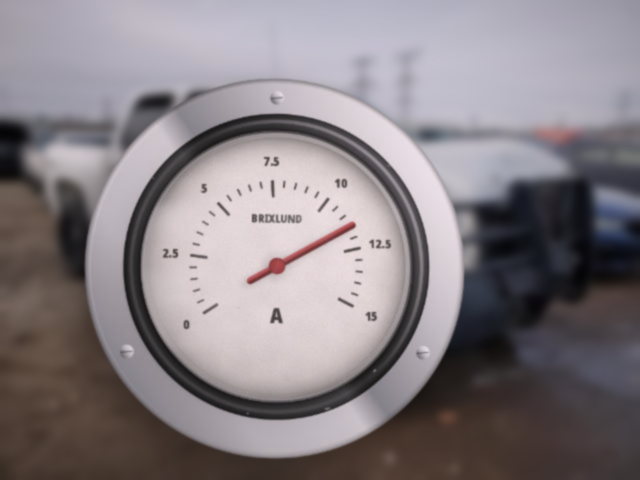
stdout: 11.5 A
